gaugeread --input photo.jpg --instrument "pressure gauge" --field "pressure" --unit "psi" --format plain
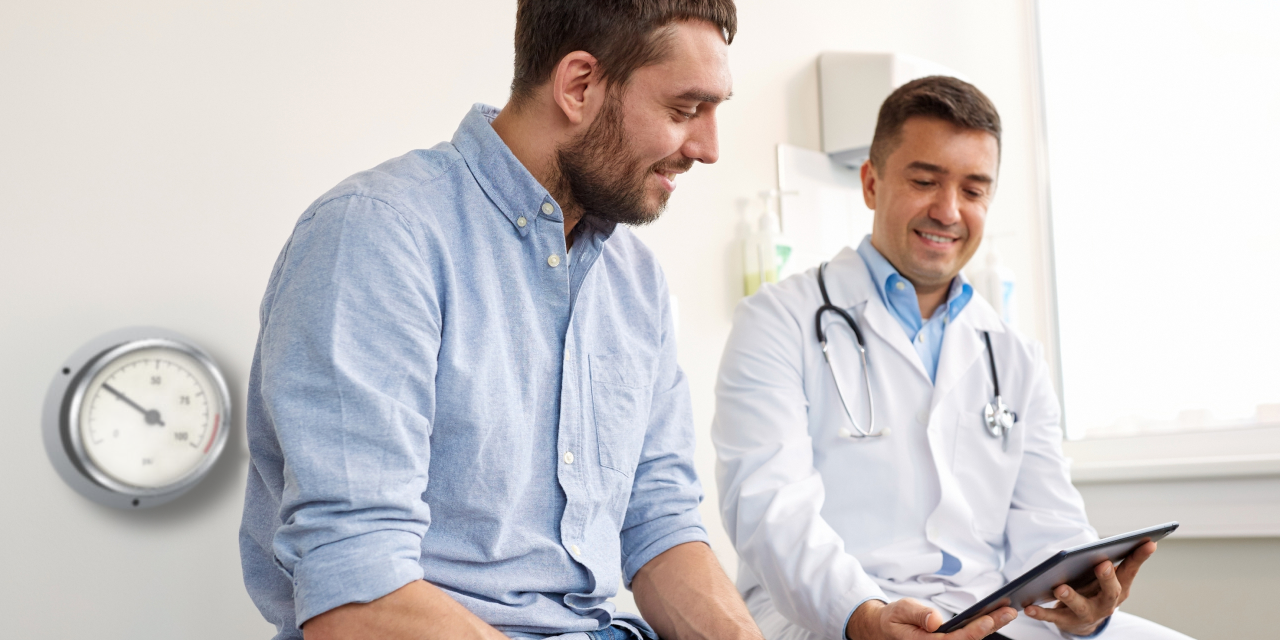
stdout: 25 psi
